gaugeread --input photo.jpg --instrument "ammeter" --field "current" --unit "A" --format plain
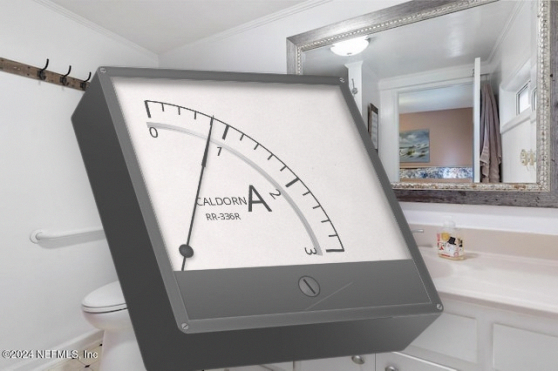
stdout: 0.8 A
